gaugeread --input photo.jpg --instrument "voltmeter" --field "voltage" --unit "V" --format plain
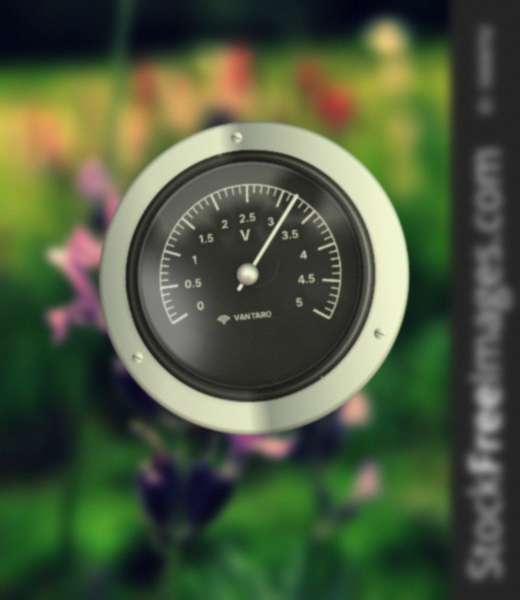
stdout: 3.2 V
